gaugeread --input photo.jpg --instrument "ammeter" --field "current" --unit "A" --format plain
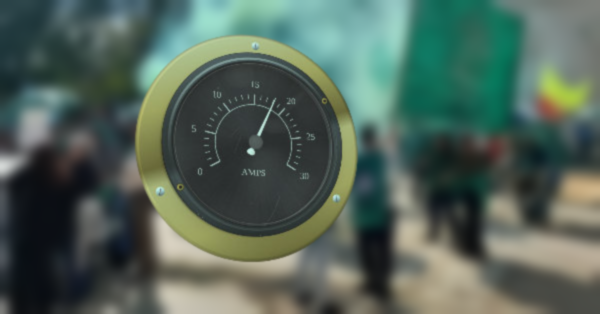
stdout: 18 A
